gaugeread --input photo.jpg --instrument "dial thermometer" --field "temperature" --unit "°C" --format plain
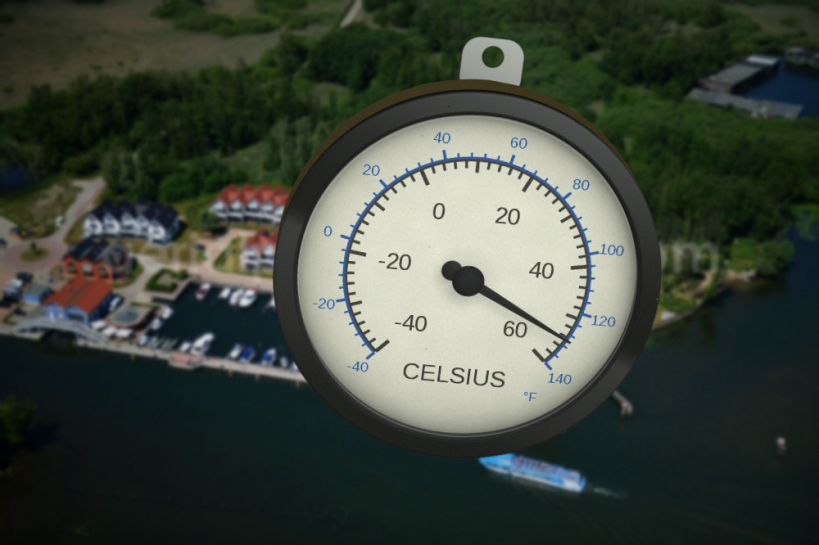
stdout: 54 °C
